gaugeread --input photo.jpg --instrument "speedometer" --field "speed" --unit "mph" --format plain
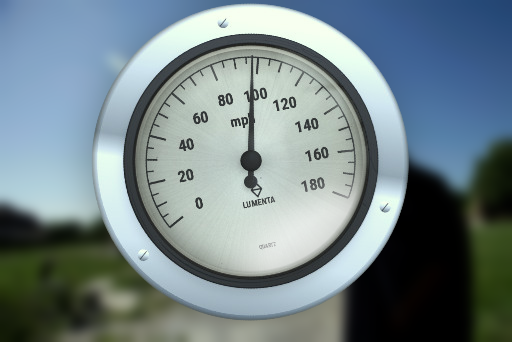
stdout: 97.5 mph
